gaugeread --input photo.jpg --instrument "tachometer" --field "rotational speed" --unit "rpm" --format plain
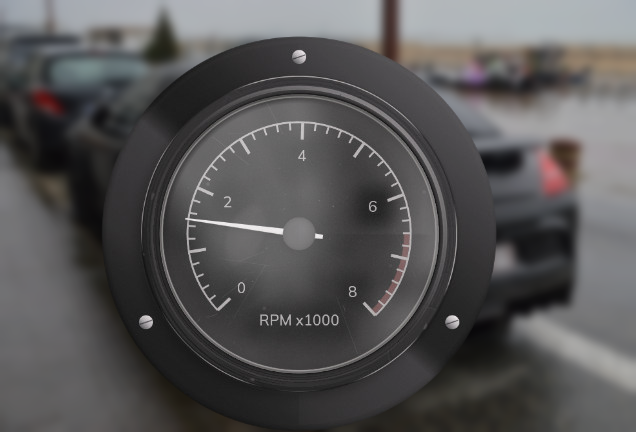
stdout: 1500 rpm
